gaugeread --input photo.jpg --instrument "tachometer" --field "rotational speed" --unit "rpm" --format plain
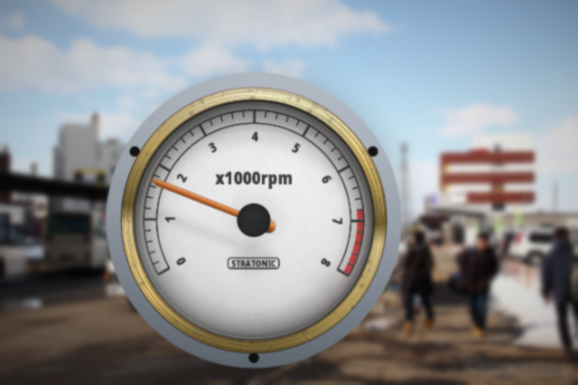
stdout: 1700 rpm
